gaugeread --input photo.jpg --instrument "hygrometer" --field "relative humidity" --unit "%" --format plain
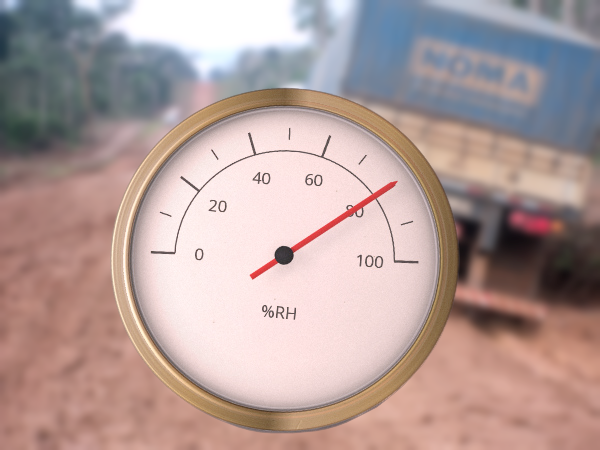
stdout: 80 %
